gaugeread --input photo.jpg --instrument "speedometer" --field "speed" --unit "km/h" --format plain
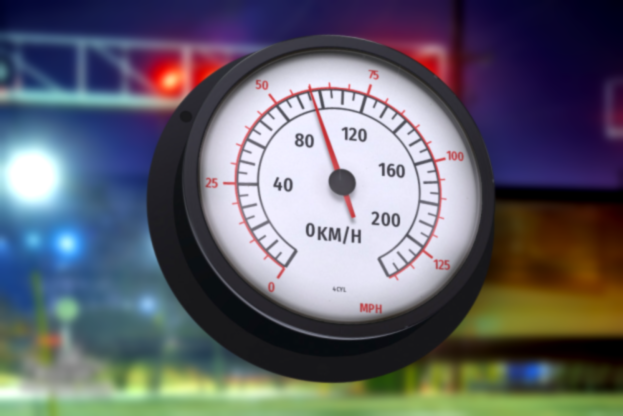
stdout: 95 km/h
